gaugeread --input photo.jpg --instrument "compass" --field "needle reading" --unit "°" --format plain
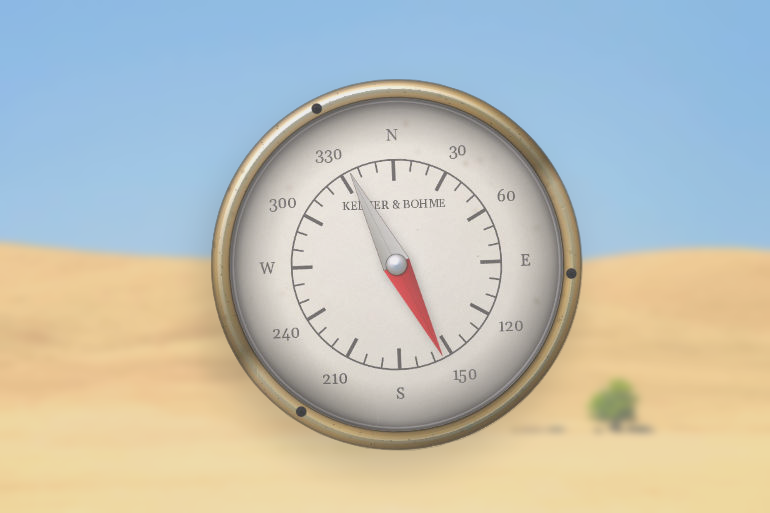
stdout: 155 °
